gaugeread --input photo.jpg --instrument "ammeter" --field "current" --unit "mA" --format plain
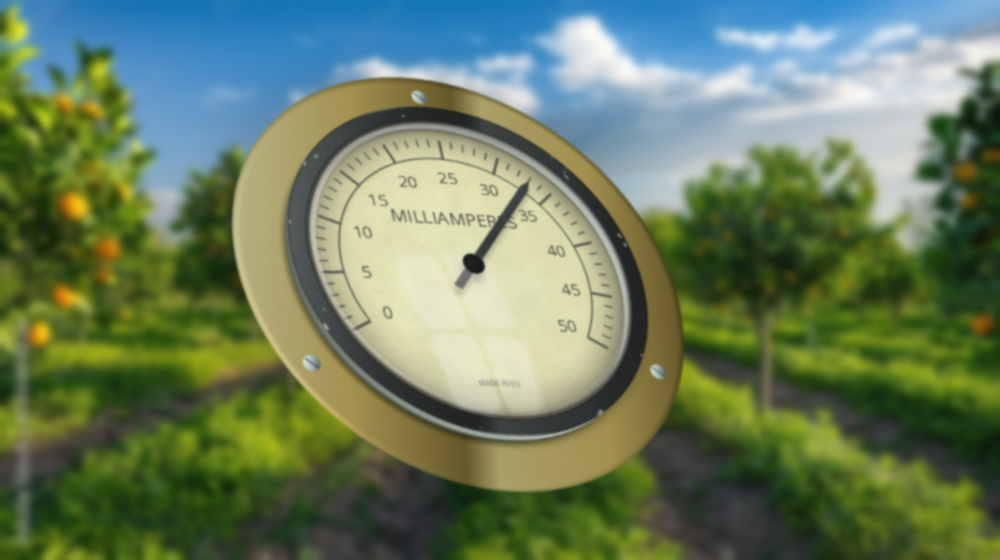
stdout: 33 mA
